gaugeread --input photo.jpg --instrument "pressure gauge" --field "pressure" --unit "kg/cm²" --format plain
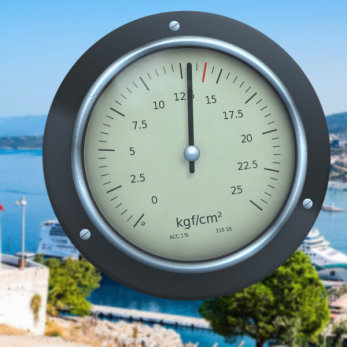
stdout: 13 kg/cm²
